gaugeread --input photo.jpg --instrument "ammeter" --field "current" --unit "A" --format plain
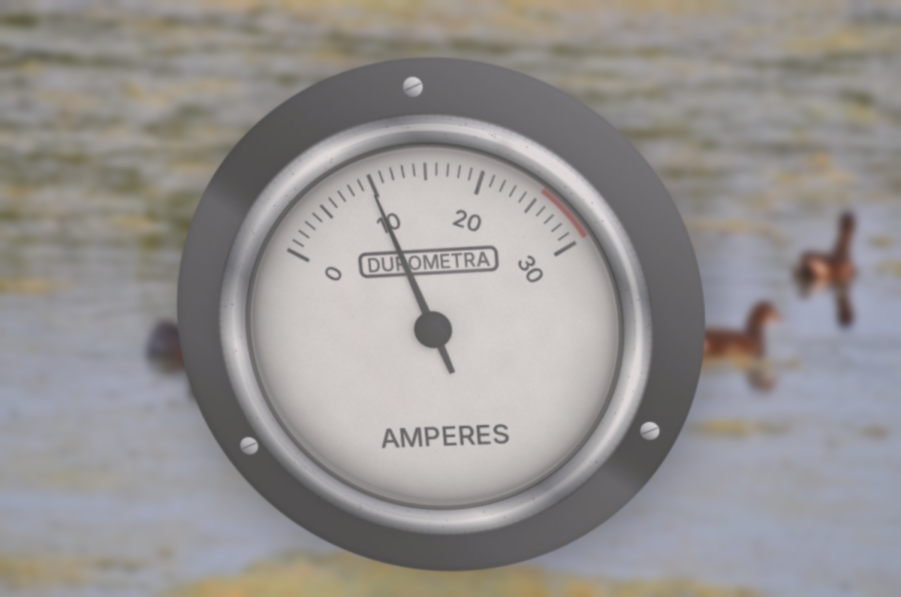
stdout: 10 A
